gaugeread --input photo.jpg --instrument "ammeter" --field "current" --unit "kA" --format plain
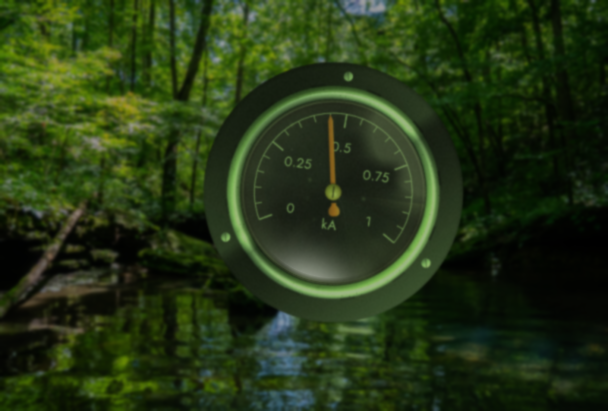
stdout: 0.45 kA
